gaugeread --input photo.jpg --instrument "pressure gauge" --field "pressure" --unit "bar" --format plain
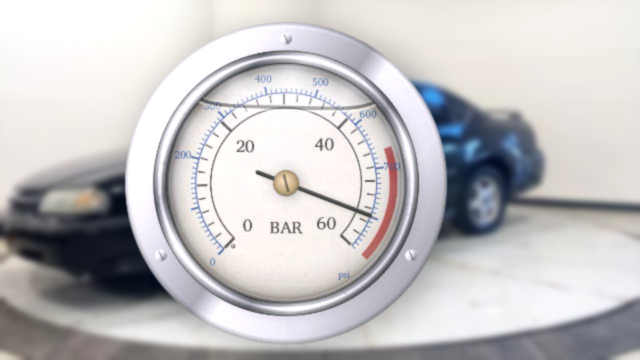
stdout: 55 bar
